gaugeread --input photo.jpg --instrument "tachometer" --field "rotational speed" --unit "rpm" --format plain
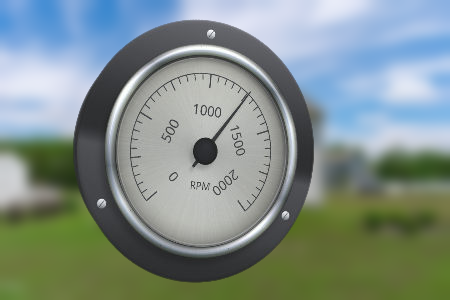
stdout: 1250 rpm
